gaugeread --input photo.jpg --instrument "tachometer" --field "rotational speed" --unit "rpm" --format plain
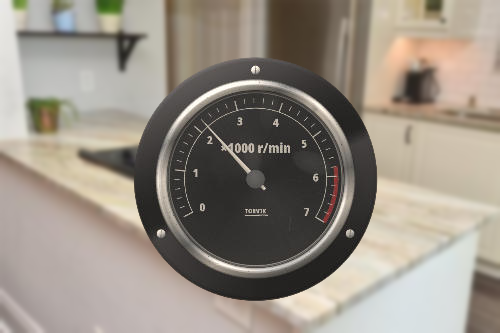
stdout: 2200 rpm
